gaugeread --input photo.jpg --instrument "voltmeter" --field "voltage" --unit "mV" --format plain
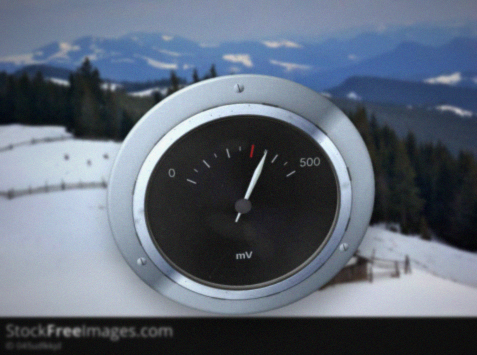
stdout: 350 mV
